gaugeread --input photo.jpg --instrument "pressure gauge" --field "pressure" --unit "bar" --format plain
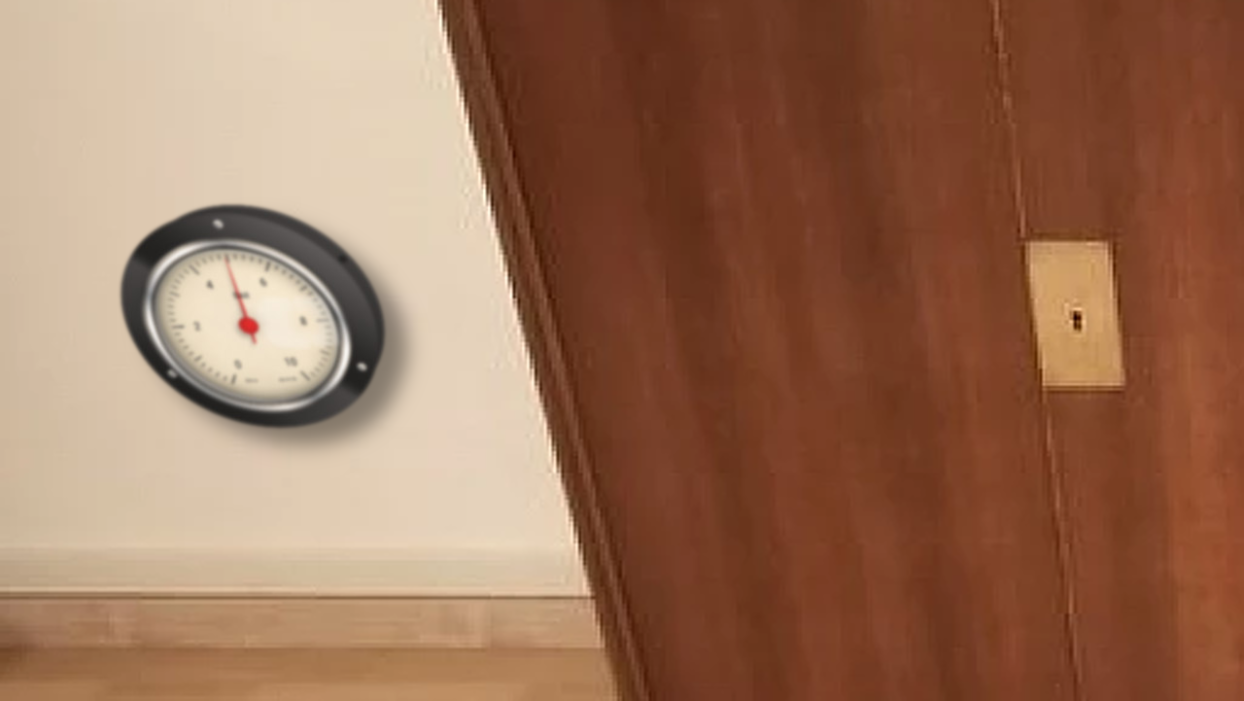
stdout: 5 bar
